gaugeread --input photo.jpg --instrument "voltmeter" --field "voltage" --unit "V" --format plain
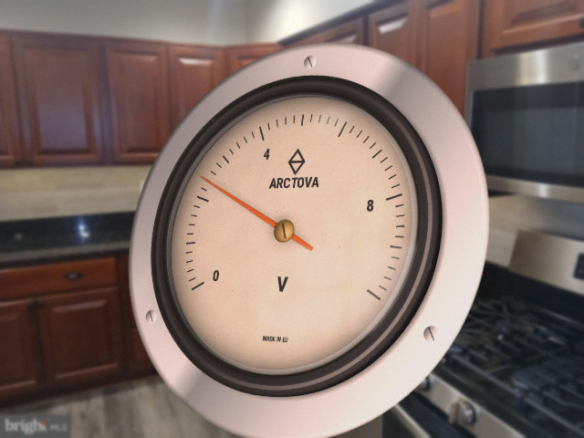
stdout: 2.4 V
